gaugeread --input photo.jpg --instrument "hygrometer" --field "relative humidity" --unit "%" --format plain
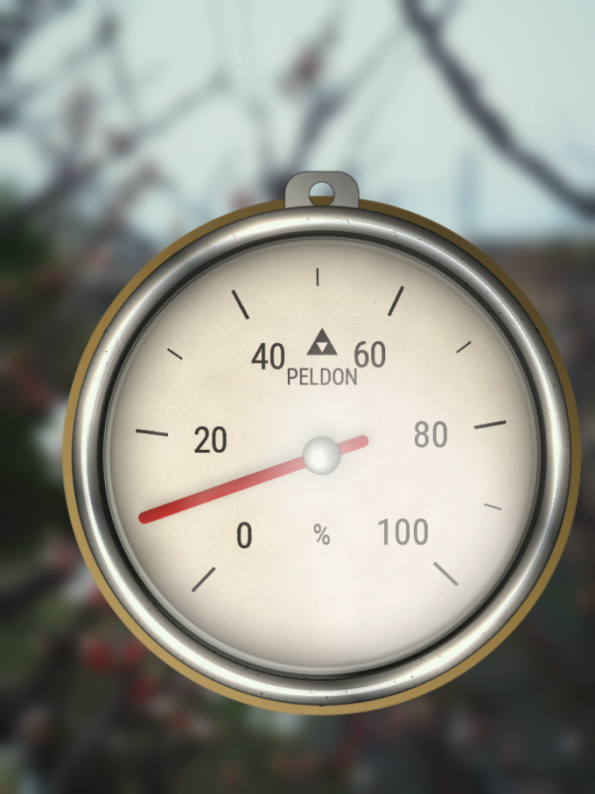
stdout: 10 %
